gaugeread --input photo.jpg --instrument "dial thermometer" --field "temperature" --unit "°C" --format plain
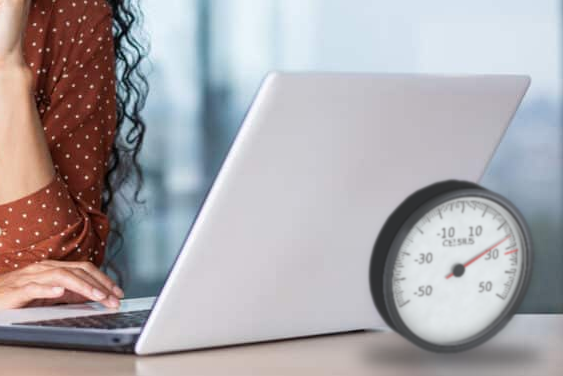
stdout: 25 °C
